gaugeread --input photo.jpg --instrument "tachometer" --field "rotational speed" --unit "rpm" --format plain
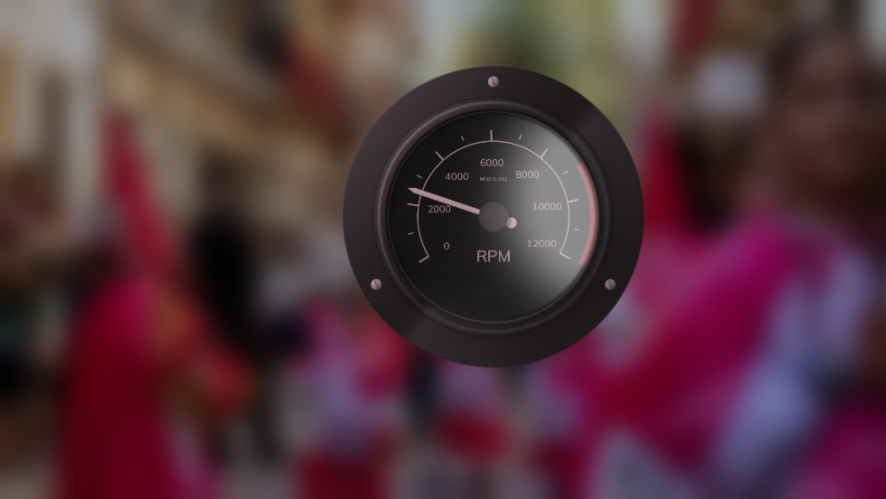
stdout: 2500 rpm
